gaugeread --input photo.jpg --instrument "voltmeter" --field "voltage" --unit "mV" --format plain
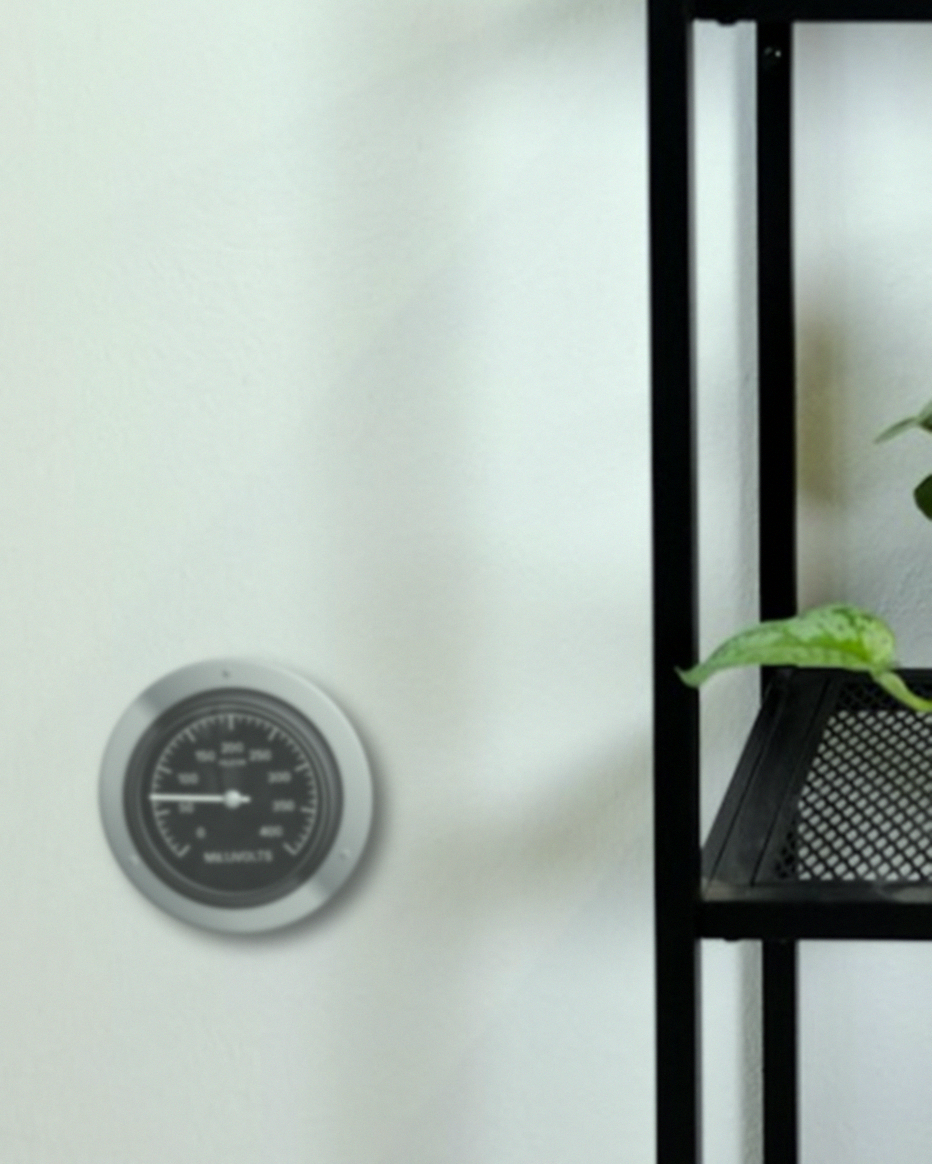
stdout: 70 mV
